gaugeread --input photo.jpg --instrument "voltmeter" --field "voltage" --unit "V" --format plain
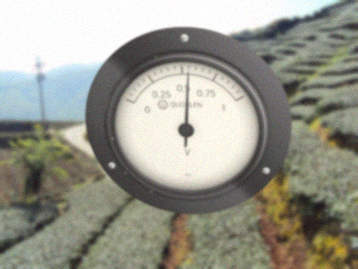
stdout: 0.55 V
